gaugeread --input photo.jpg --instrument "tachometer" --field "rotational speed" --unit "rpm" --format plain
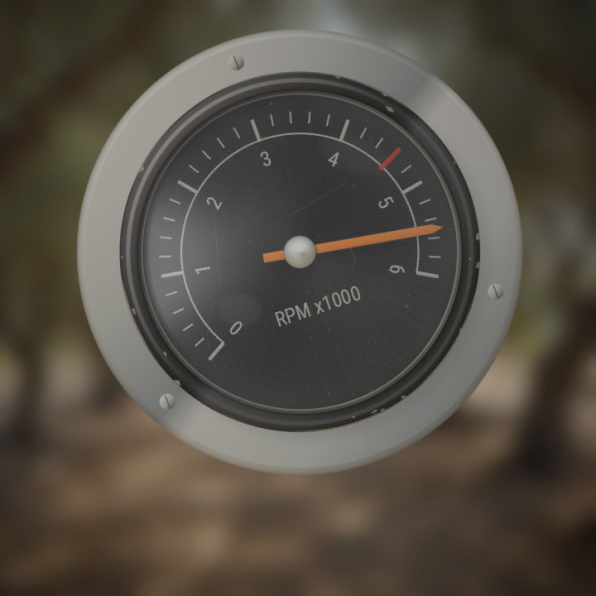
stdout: 5500 rpm
